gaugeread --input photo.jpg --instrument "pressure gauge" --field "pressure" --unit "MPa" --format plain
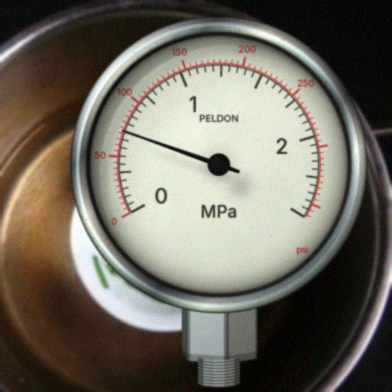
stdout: 0.5 MPa
